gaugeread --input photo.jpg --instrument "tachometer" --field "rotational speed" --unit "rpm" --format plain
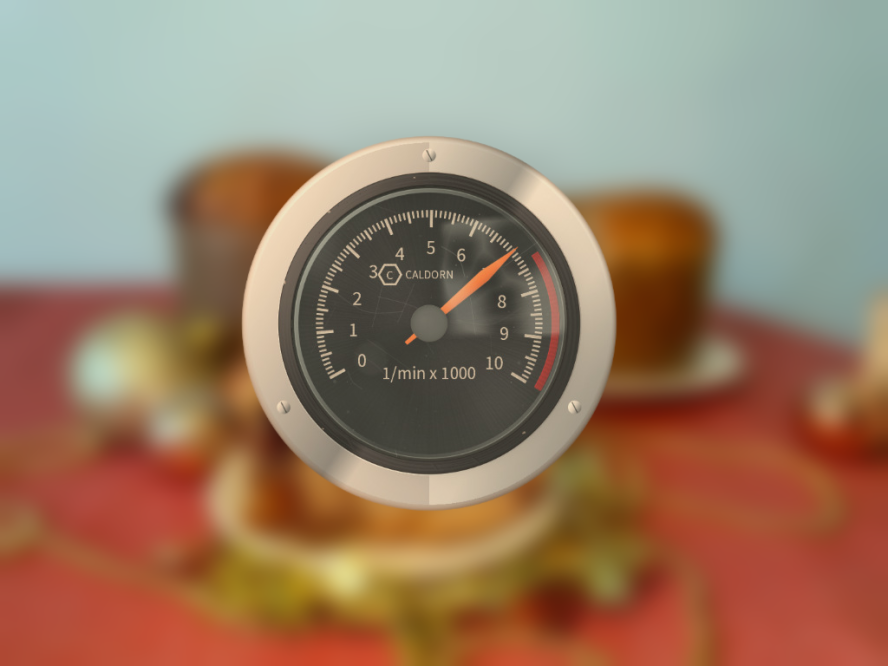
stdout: 7000 rpm
